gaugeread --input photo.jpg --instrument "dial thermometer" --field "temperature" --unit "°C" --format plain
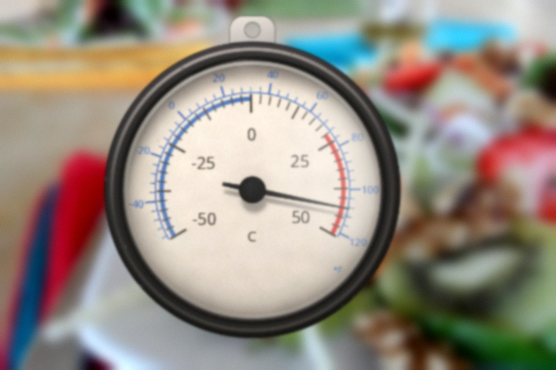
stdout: 42.5 °C
